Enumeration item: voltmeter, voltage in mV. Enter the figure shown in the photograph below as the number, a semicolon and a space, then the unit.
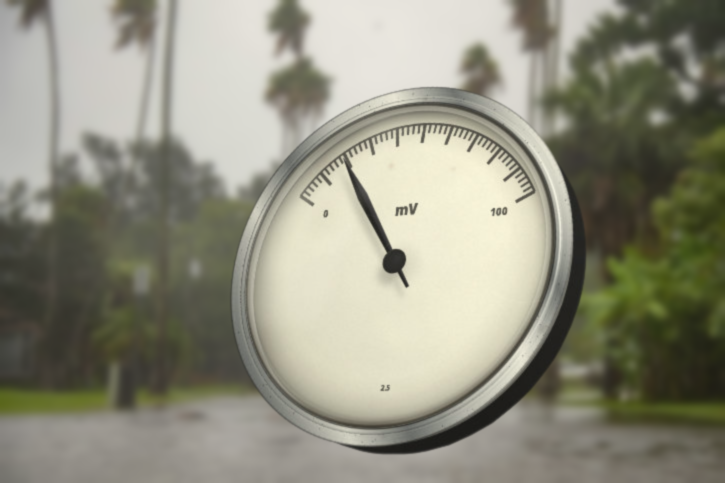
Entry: 20; mV
